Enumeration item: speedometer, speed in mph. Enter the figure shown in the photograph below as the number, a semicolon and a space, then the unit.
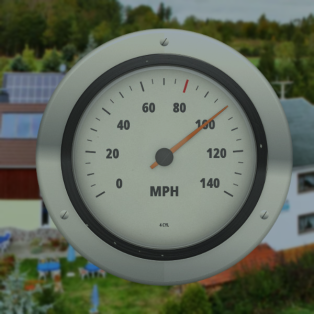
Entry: 100; mph
